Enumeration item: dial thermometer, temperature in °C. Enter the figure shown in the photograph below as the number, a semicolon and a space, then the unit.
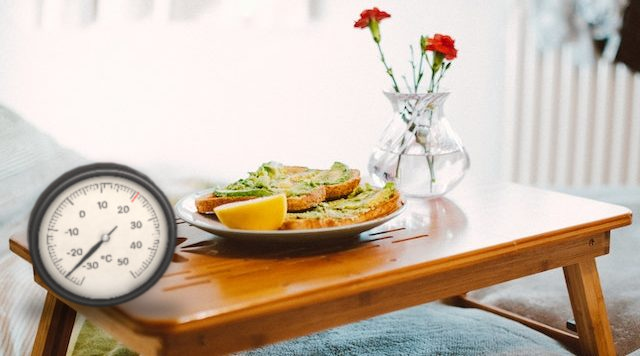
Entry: -25; °C
